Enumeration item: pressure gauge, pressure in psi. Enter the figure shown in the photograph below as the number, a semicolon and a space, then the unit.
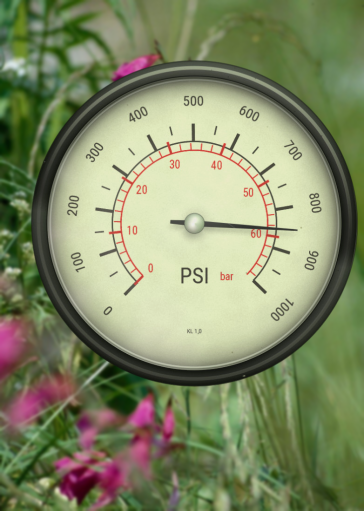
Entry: 850; psi
